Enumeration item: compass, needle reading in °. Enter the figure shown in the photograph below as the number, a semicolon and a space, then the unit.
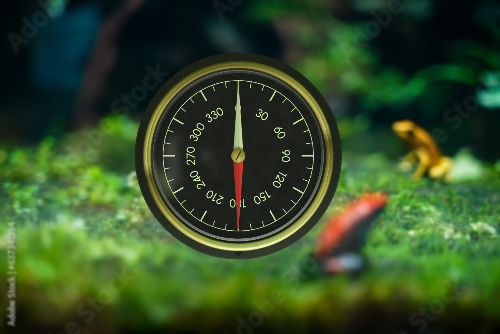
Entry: 180; °
